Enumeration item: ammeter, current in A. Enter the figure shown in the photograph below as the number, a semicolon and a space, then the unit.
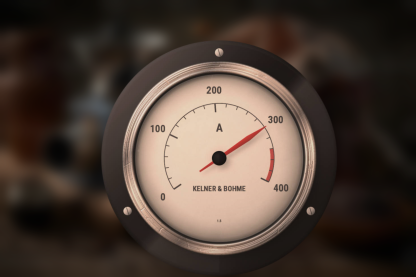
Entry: 300; A
